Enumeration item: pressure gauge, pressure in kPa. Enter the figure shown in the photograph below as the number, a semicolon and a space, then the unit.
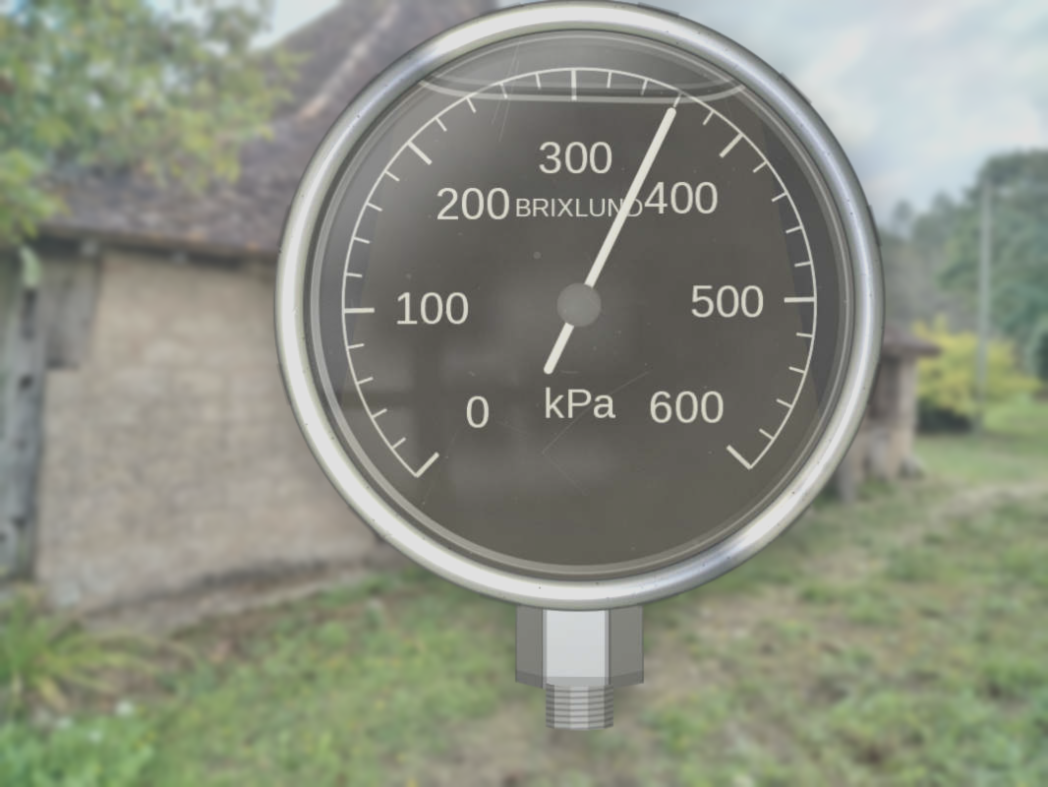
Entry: 360; kPa
